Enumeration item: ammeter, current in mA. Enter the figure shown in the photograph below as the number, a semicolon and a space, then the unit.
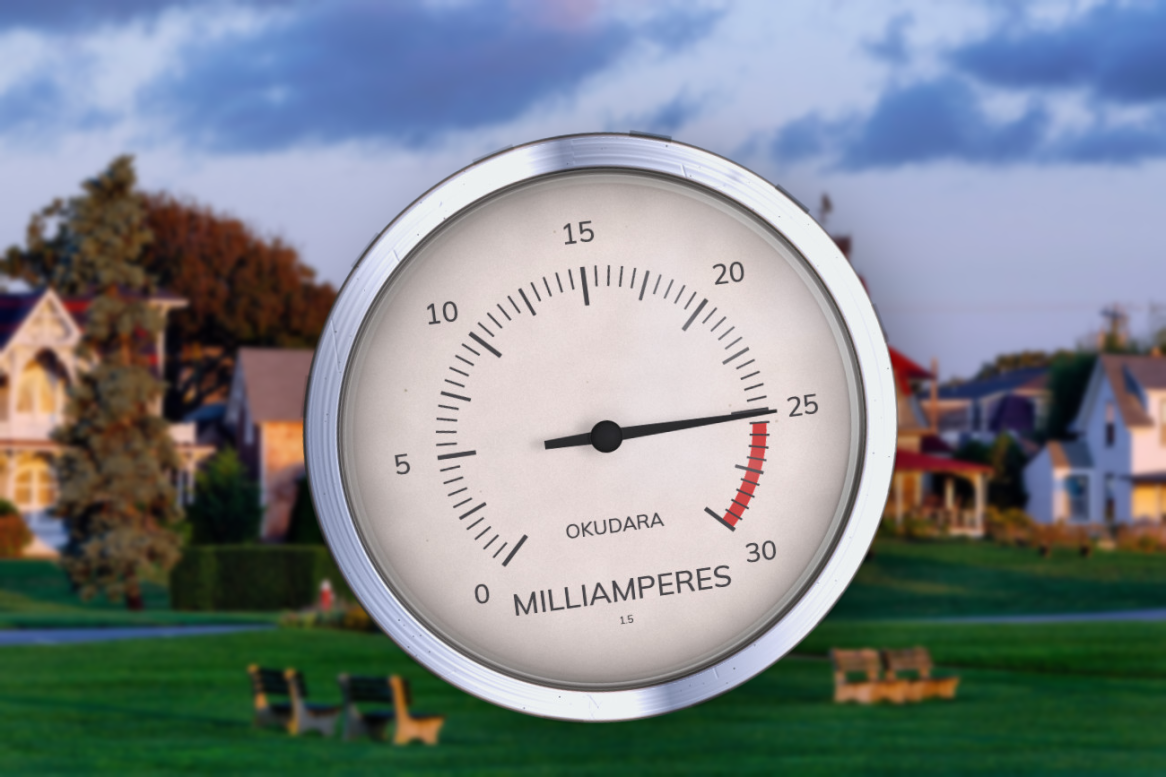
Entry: 25; mA
